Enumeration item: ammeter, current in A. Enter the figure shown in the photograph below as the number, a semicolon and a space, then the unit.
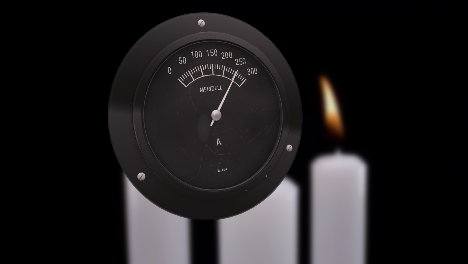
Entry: 250; A
